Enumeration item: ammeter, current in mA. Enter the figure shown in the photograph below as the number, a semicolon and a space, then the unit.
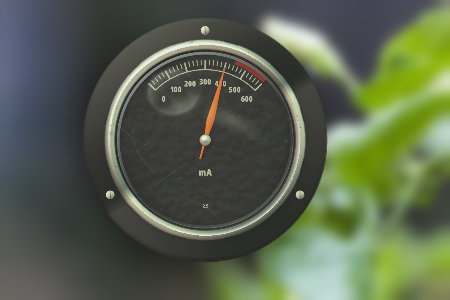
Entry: 400; mA
